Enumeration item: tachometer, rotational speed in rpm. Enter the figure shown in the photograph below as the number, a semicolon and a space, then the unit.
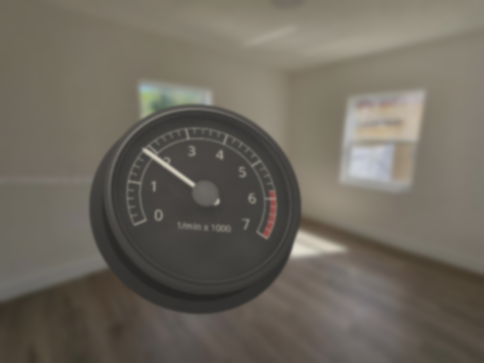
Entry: 1800; rpm
